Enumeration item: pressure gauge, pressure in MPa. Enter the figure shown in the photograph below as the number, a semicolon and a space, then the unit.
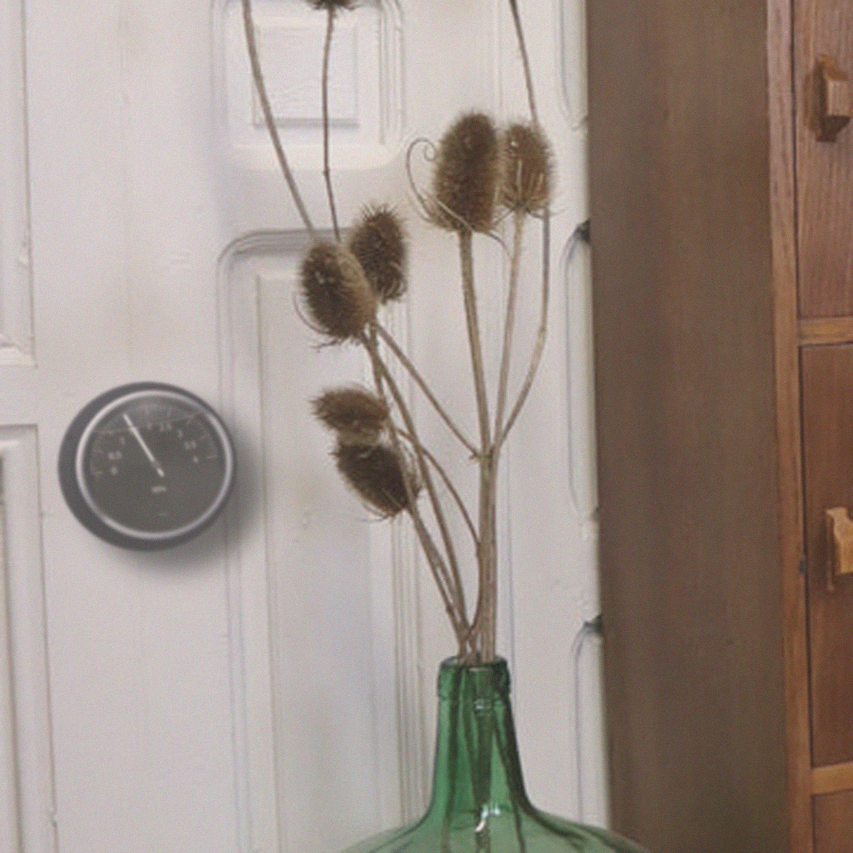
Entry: 1.5; MPa
